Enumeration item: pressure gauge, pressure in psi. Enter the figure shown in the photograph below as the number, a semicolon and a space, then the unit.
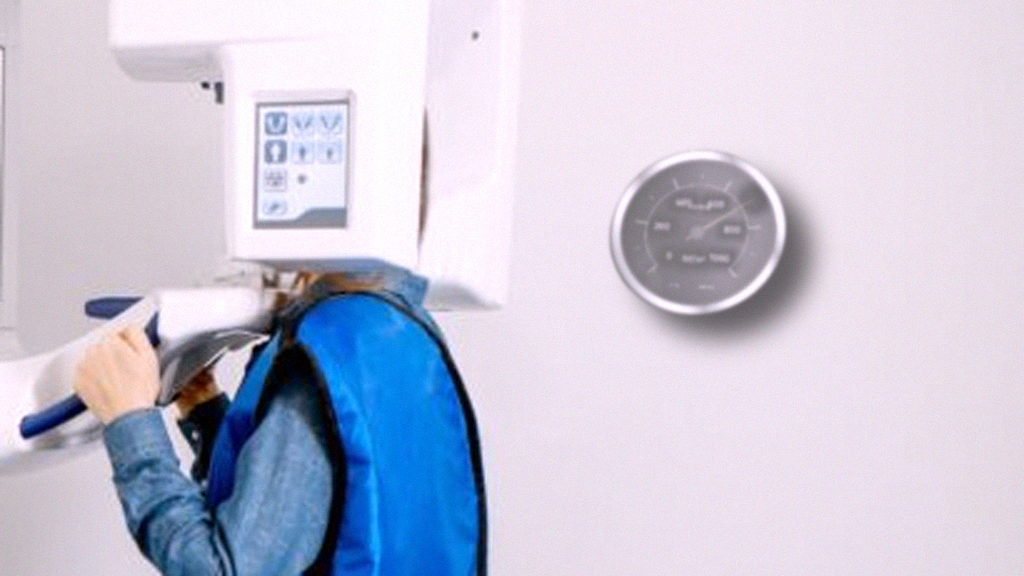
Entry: 700; psi
